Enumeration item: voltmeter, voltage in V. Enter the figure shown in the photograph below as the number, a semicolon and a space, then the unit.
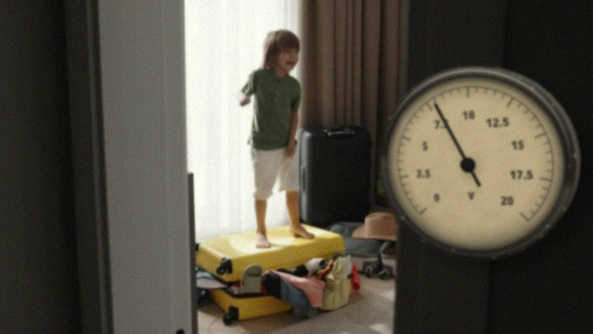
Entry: 8; V
